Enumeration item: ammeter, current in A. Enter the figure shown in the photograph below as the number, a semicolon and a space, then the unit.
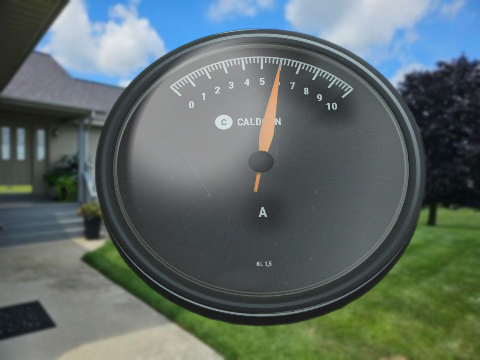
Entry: 6; A
